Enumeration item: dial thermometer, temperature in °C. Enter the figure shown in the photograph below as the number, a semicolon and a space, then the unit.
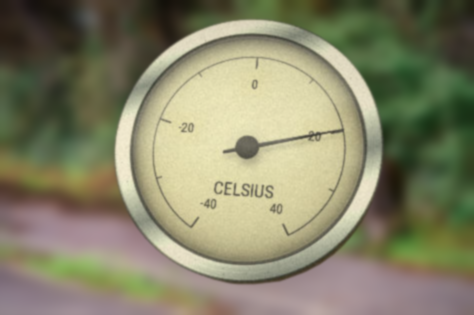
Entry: 20; °C
